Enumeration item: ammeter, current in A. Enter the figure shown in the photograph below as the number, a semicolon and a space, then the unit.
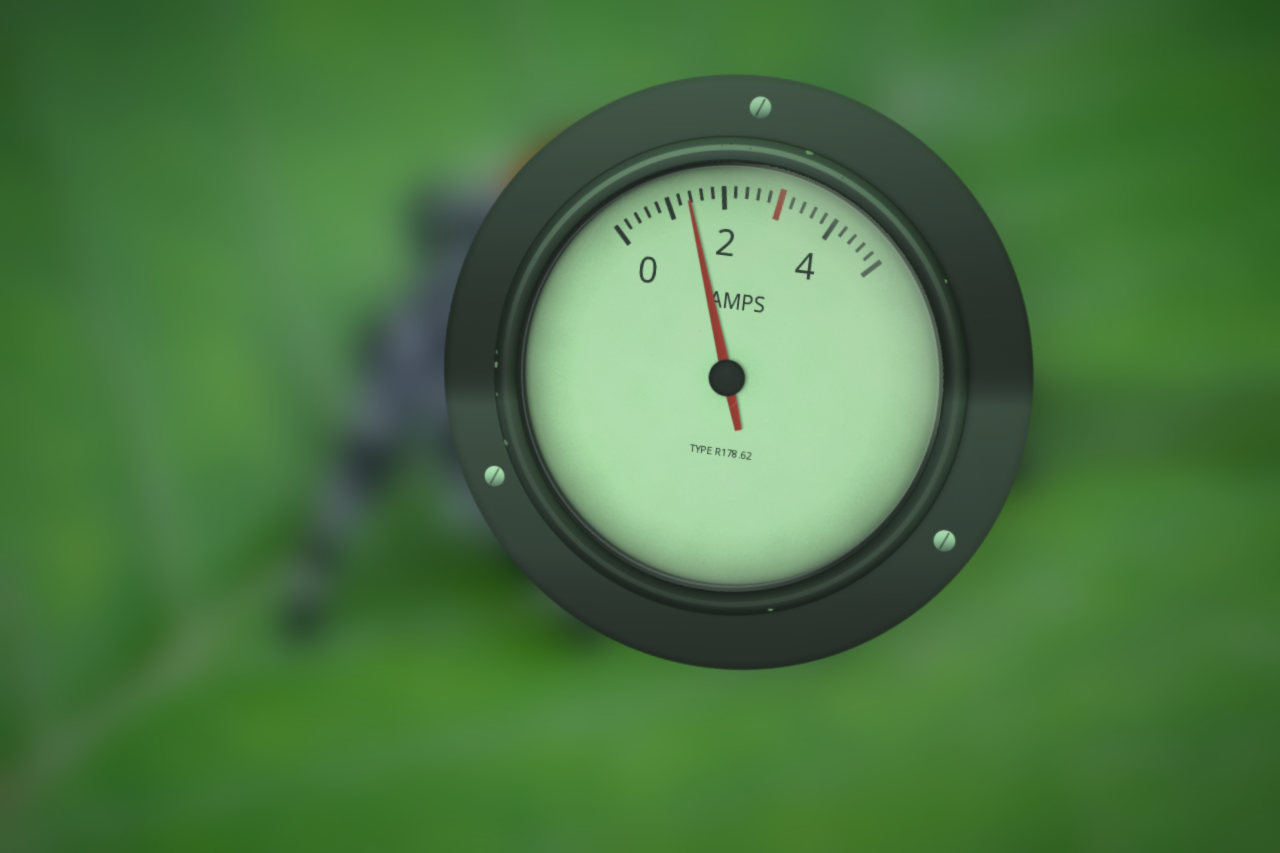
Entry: 1.4; A
